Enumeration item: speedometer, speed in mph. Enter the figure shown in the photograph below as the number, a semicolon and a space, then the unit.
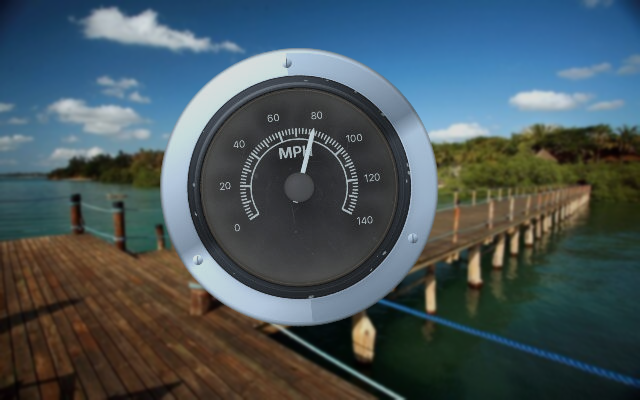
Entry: 80; mph
